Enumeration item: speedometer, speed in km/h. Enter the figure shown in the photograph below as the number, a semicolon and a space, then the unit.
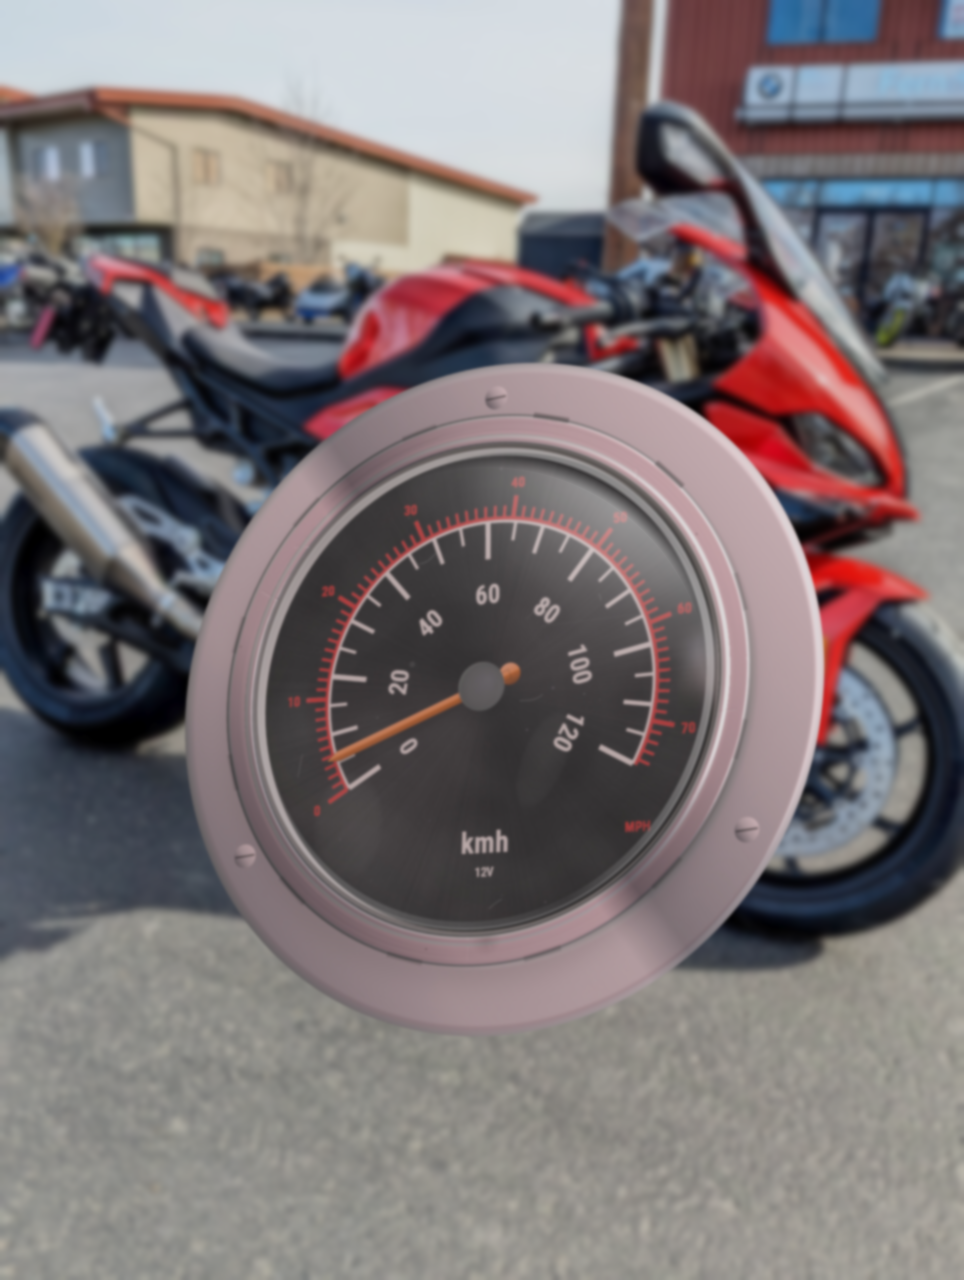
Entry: 5; km/h
